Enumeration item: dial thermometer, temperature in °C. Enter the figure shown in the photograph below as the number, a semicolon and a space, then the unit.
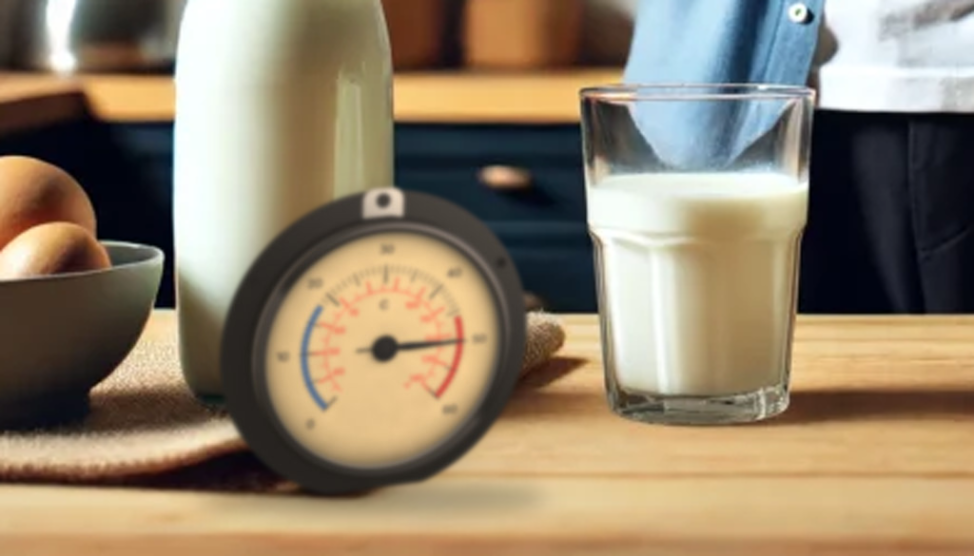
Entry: 50; °C
